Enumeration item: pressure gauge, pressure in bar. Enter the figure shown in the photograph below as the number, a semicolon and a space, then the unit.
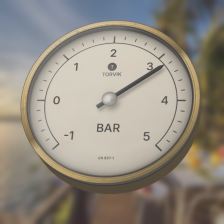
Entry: 3.2; bar
